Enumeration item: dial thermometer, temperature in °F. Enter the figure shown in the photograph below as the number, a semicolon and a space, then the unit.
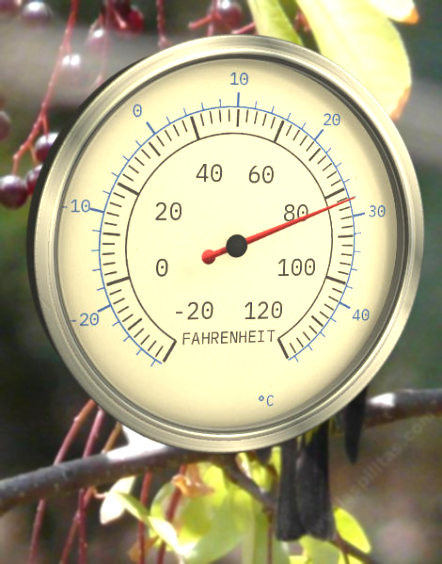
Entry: 82; °F
